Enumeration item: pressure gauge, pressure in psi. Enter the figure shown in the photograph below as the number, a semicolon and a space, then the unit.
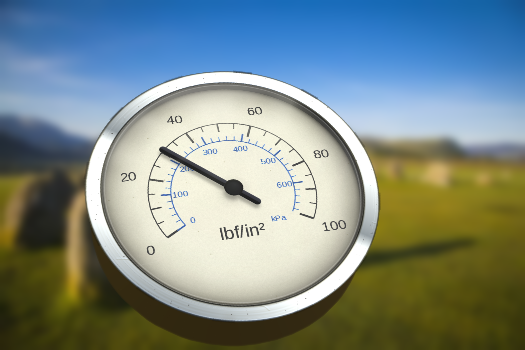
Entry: 30; psi
